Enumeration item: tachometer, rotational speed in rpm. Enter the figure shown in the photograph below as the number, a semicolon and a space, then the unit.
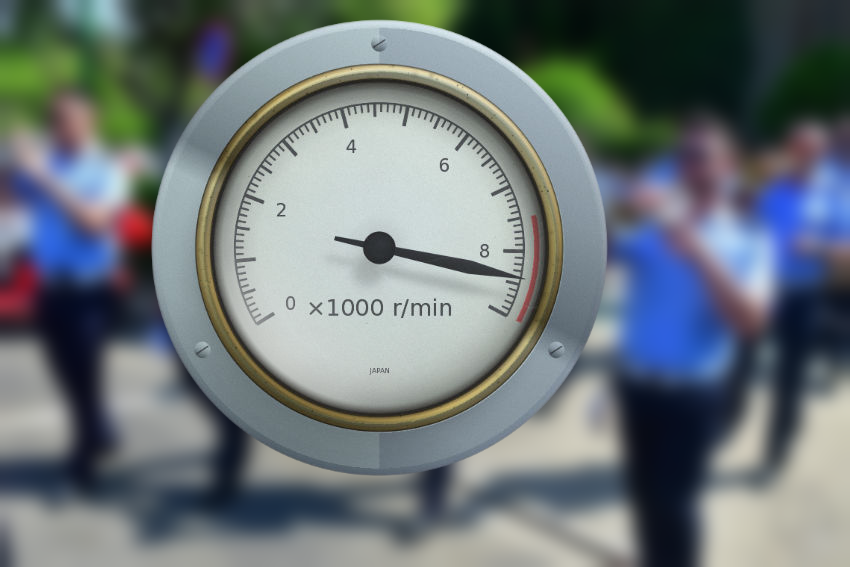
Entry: 8400; rpm
